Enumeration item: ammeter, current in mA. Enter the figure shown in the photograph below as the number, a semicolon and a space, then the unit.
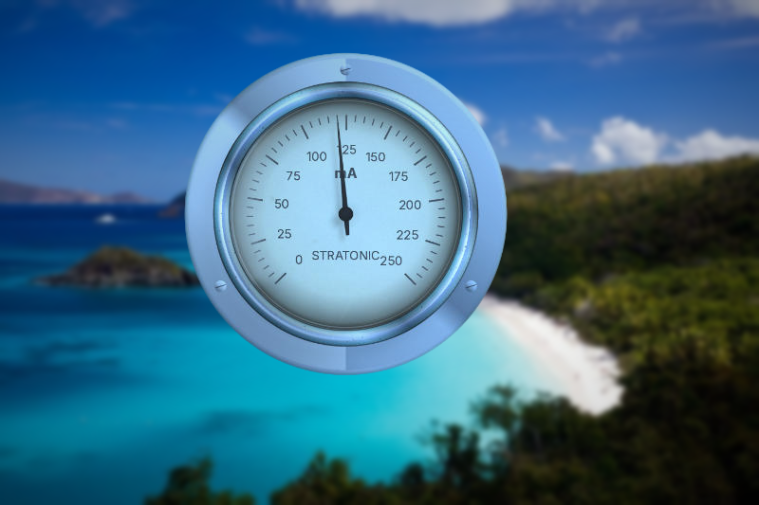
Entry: 120; mA
